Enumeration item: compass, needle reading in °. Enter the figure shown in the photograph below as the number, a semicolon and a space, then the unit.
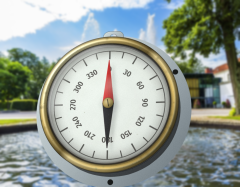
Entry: 0; °
